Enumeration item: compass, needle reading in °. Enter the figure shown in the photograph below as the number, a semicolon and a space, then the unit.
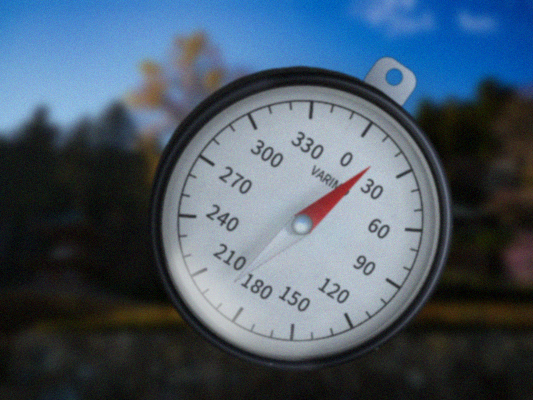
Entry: 15; °
